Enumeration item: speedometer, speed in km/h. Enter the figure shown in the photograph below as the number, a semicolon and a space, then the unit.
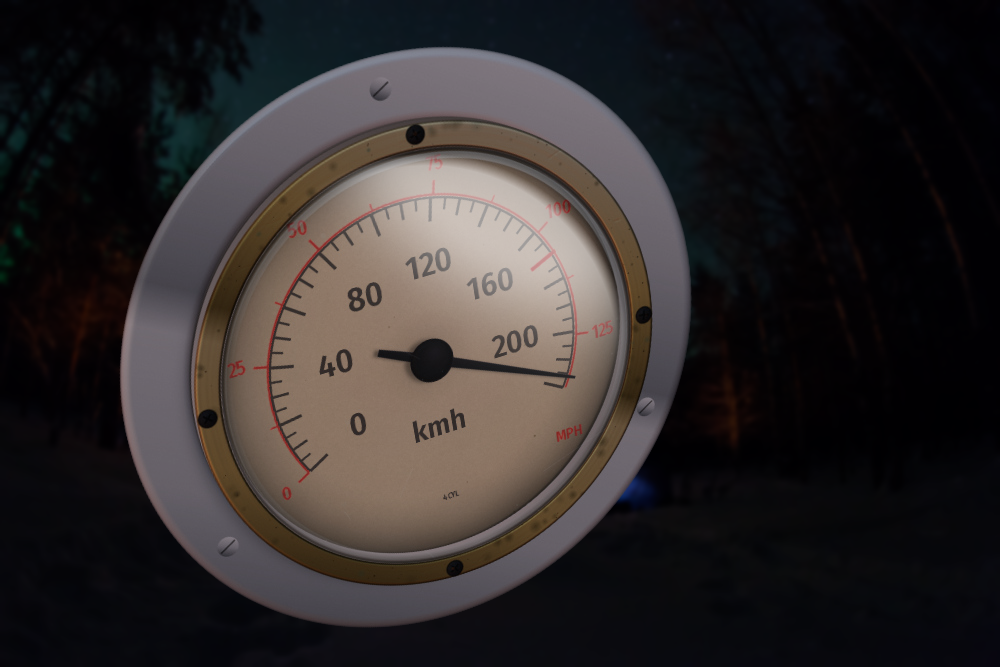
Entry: 215; km/h
